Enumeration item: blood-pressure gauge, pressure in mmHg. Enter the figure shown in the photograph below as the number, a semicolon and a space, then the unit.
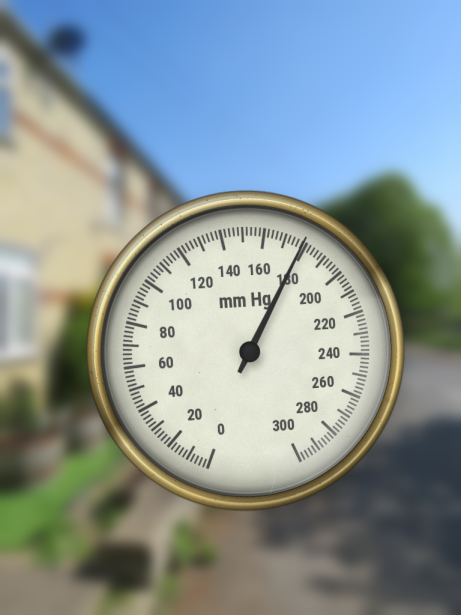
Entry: 178; mmHg
